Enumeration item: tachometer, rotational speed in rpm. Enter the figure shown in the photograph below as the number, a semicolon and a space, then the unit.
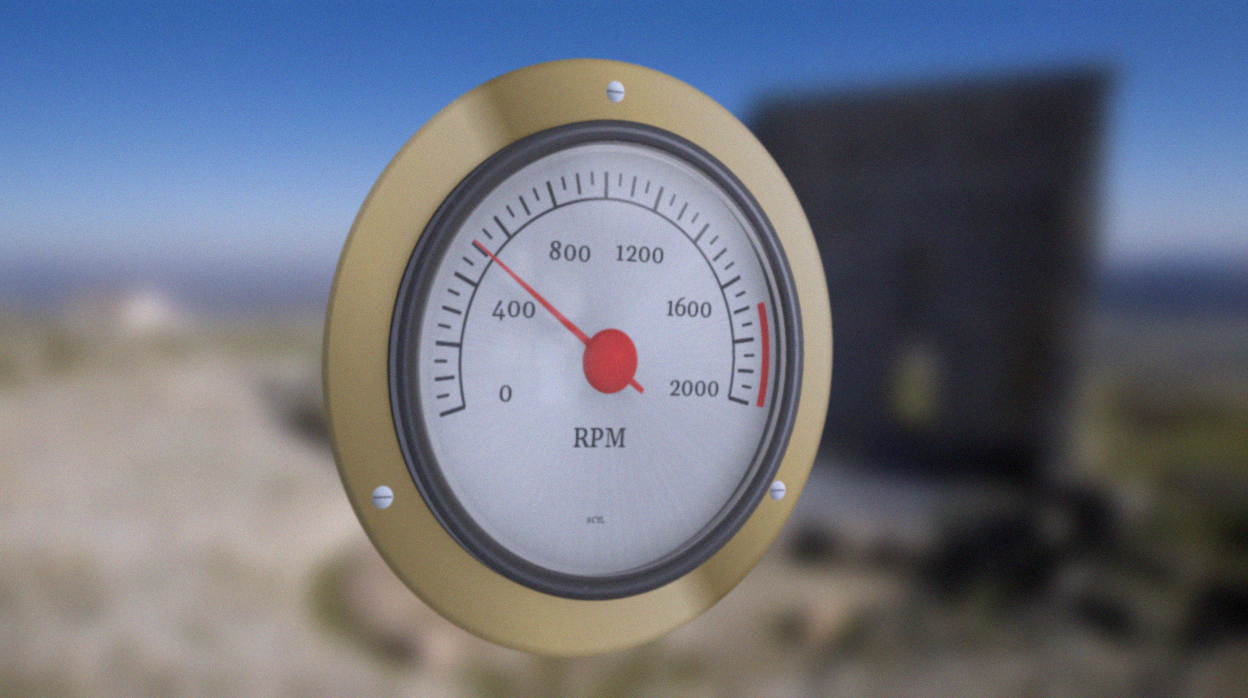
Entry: 500; rpm
